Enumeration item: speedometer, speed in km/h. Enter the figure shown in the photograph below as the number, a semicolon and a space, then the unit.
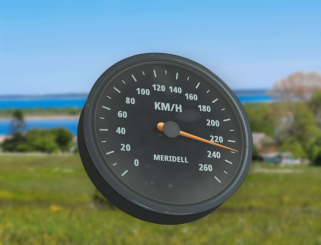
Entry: 230; km/h
